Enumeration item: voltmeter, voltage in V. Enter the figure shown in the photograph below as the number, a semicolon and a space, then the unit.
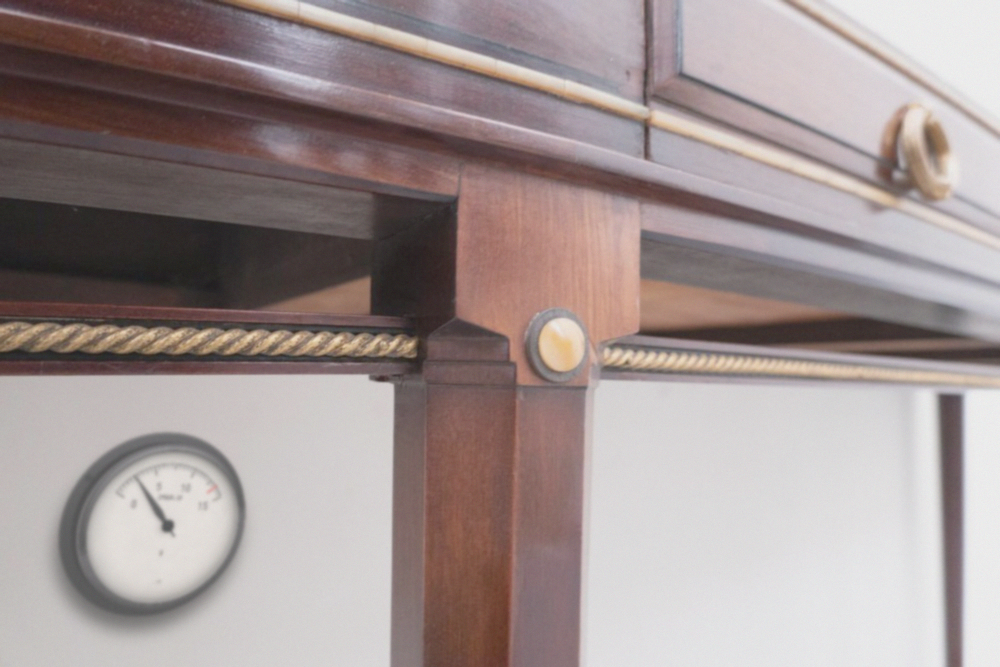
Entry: 2.5; V
